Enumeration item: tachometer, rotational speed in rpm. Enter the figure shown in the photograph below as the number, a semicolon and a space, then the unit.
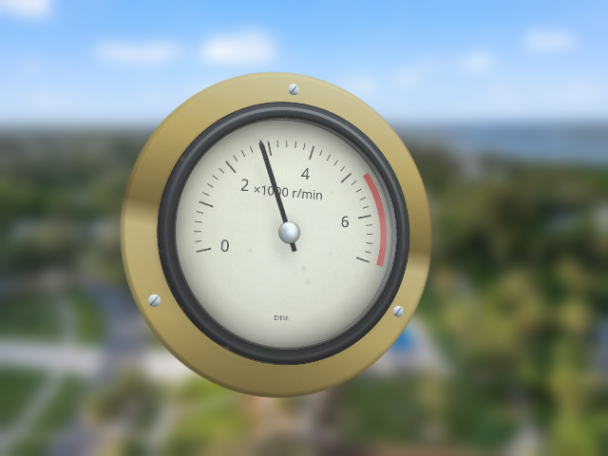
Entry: 2800; rpm
